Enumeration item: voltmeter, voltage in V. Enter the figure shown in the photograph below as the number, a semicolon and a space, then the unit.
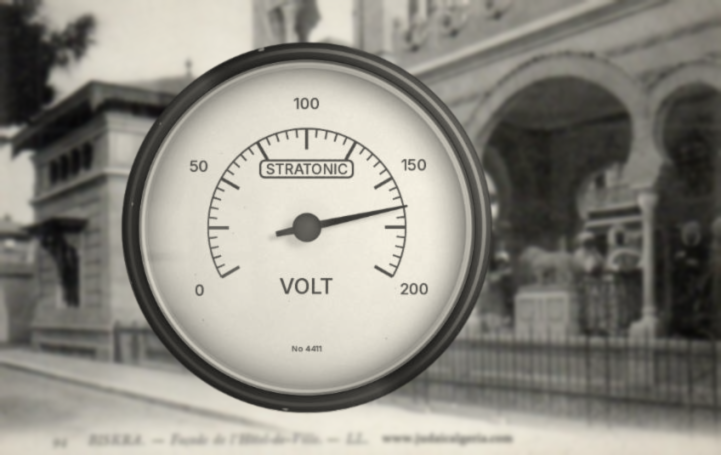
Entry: 165; V
